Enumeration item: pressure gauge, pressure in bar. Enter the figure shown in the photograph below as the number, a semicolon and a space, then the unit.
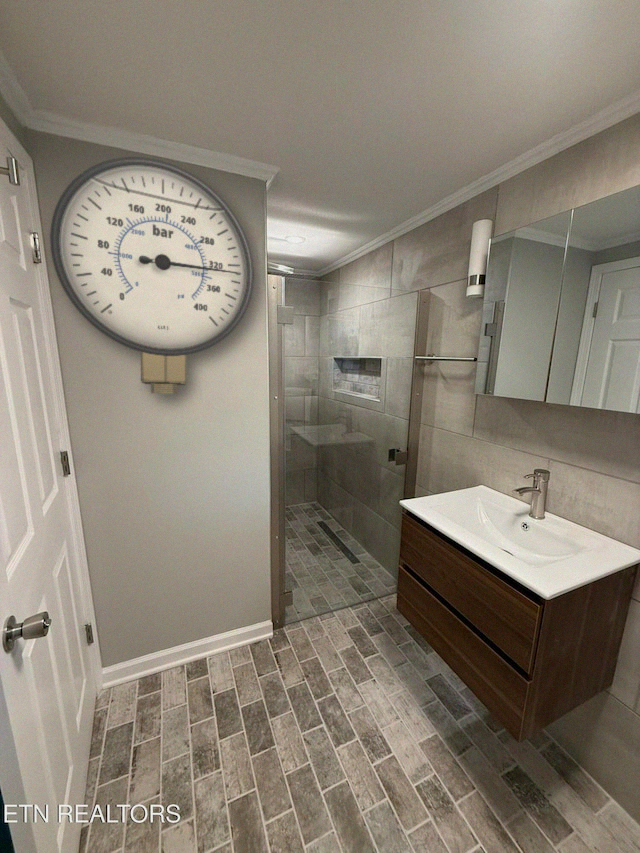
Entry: 330; bar
